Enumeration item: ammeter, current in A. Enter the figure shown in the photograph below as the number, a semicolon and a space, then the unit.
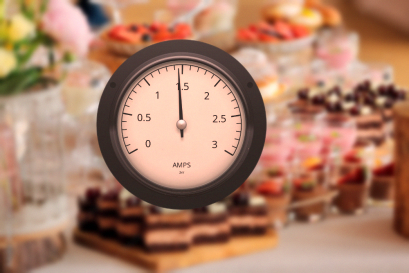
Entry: 1.45; A
